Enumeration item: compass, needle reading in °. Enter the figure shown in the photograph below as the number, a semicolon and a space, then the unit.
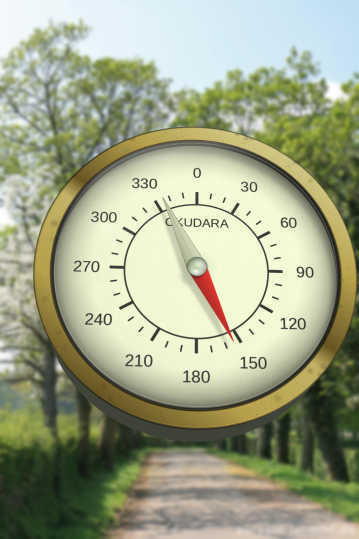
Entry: 155; °
